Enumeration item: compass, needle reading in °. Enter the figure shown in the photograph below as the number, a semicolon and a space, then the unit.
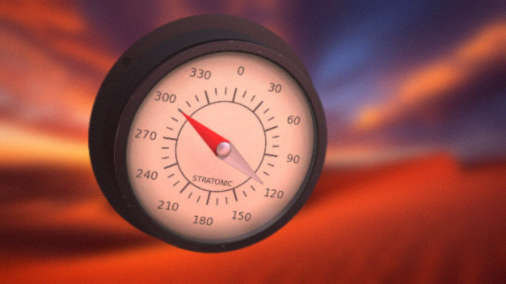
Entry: 300; °
